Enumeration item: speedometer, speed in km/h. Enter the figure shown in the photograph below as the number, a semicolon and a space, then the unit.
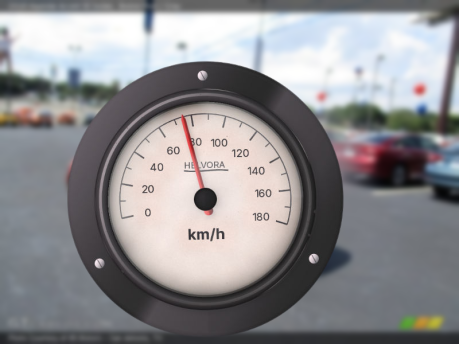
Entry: 75; km/h
